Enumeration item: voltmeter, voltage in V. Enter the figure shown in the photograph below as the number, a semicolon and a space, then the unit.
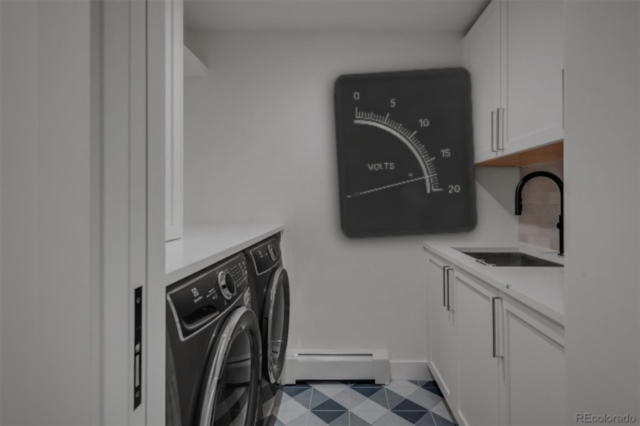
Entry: 17.5; V
